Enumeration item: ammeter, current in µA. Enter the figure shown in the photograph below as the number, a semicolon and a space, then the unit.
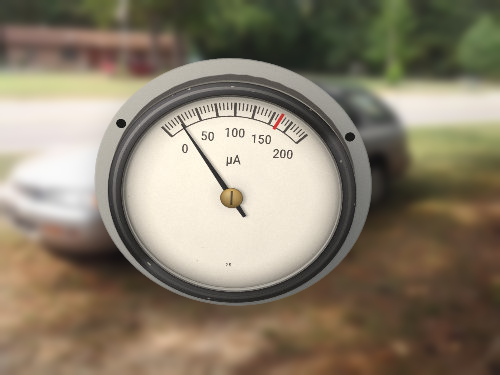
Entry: 25; µA
